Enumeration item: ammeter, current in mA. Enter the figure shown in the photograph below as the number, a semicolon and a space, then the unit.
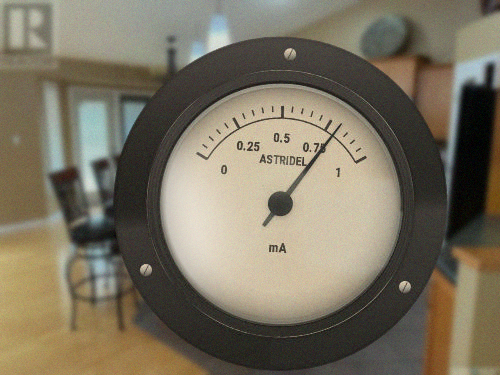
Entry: 0.8; mA
